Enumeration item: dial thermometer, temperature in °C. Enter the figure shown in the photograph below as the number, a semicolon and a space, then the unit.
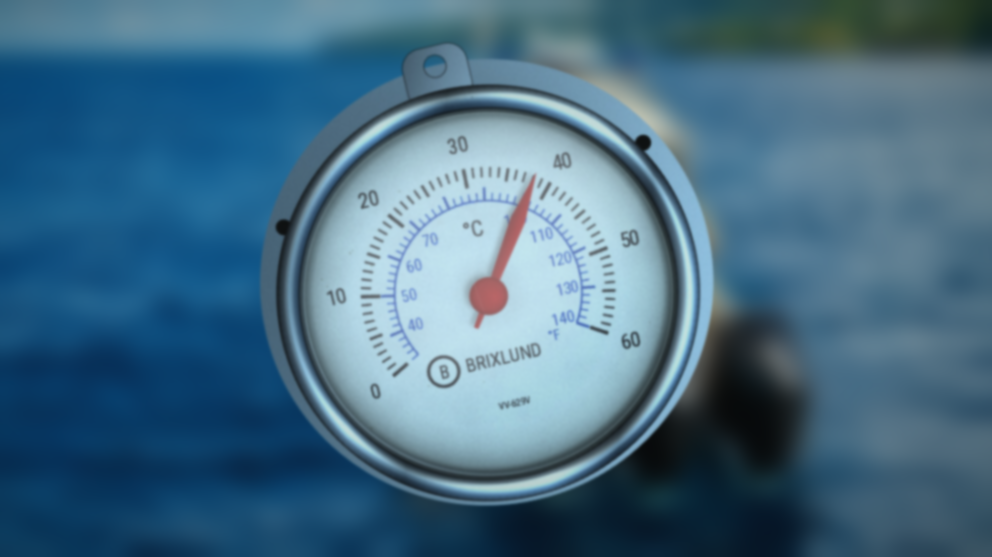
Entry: 38; °C
